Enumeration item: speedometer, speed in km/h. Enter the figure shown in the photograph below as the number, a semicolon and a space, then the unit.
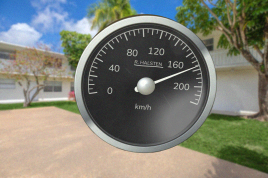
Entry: 175; km/h
